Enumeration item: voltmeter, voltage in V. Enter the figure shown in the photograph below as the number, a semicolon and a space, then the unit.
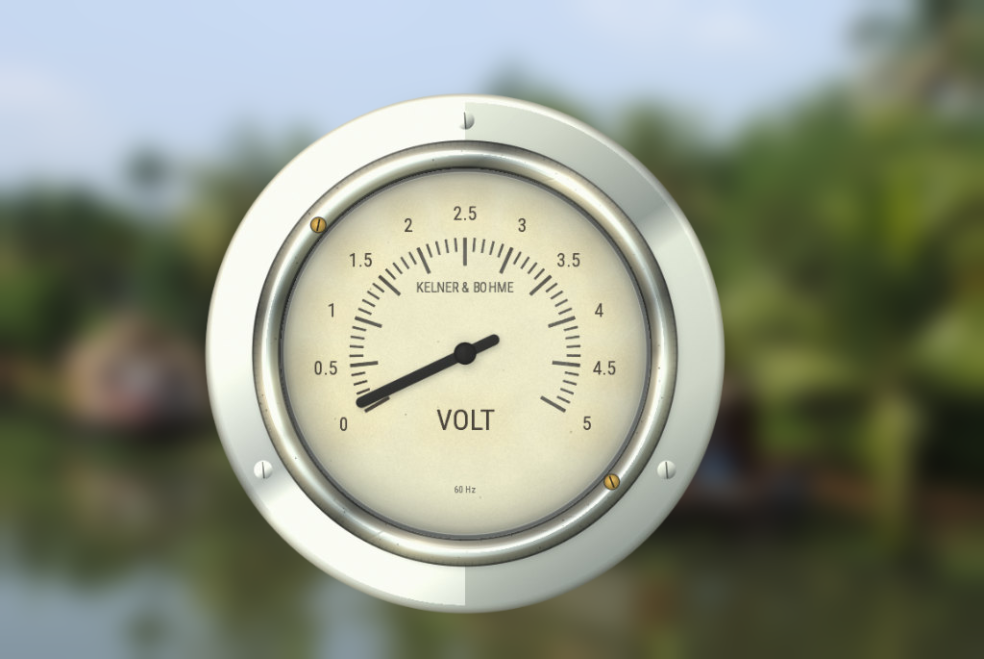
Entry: 0.1; V
